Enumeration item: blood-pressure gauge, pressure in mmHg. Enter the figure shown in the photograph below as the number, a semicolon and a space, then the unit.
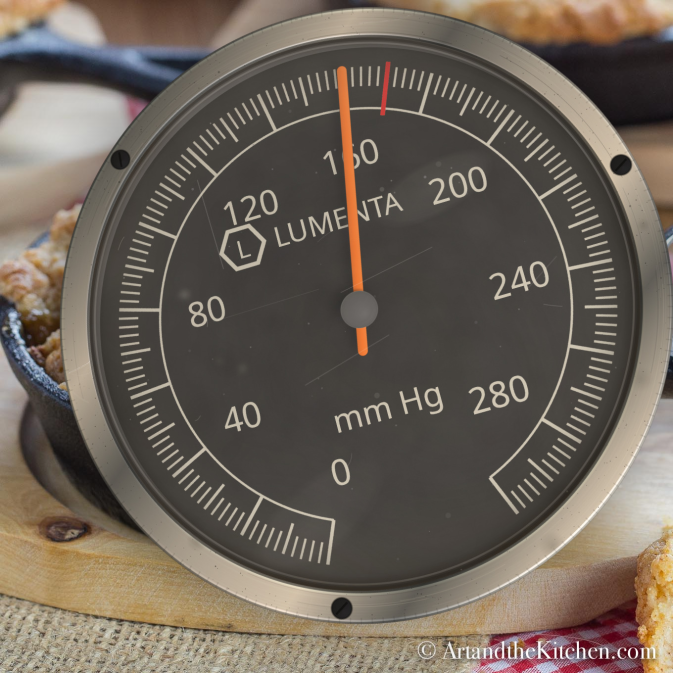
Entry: 160; mmHg
